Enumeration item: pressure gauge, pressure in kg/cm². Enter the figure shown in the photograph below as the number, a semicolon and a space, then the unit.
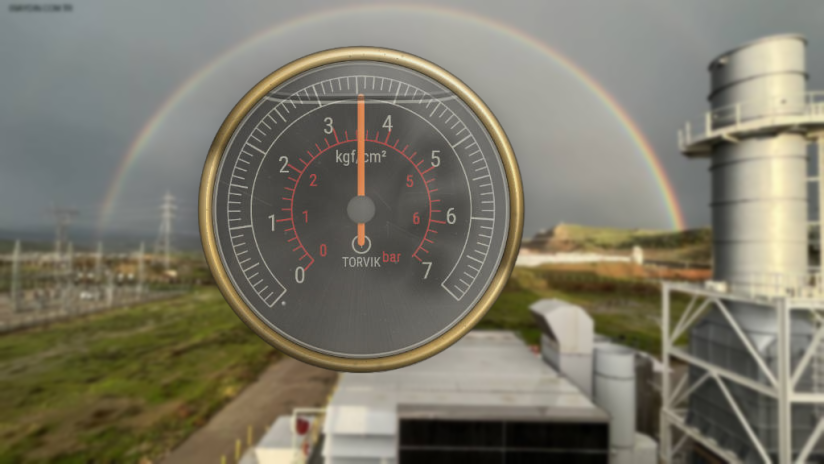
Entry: 3.55; kg/cm²
